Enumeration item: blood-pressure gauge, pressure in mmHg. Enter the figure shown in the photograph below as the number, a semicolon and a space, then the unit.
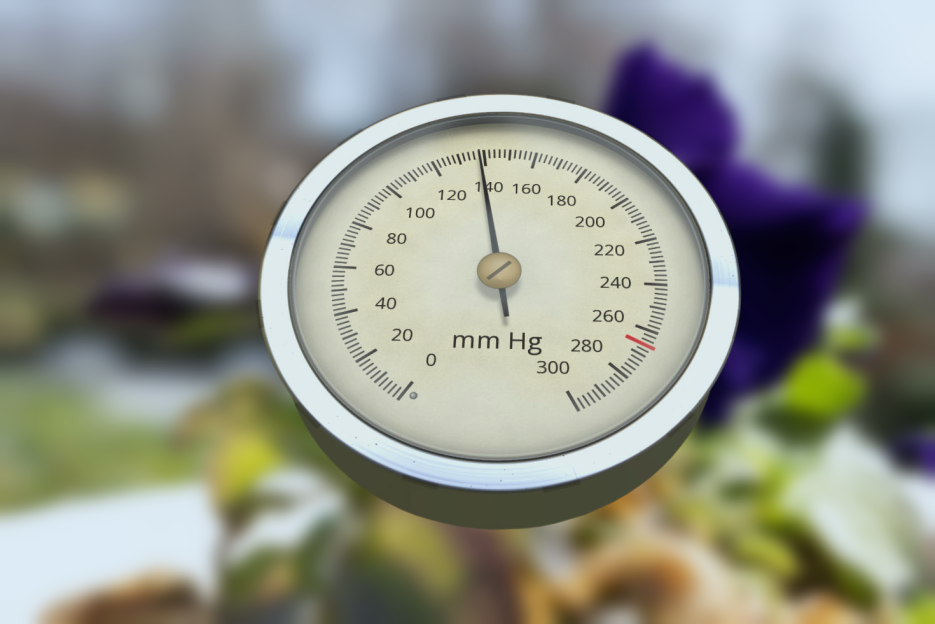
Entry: 138; mmHg
